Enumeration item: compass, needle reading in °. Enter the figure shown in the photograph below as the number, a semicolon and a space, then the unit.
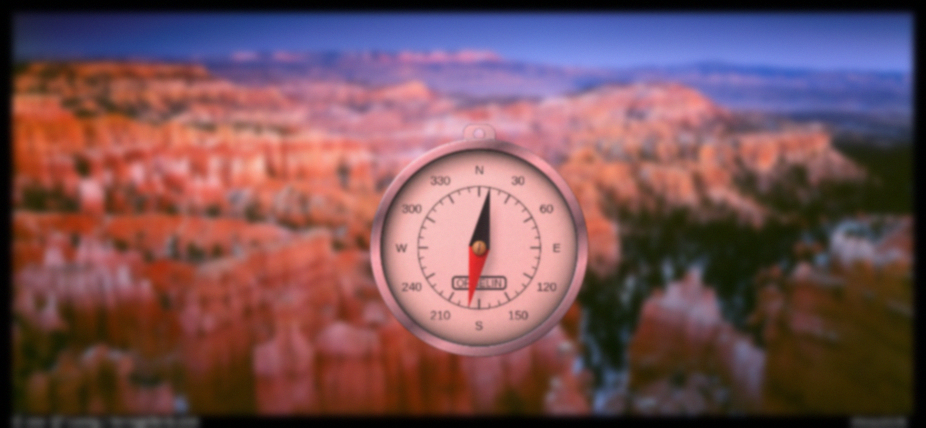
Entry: 190; °
